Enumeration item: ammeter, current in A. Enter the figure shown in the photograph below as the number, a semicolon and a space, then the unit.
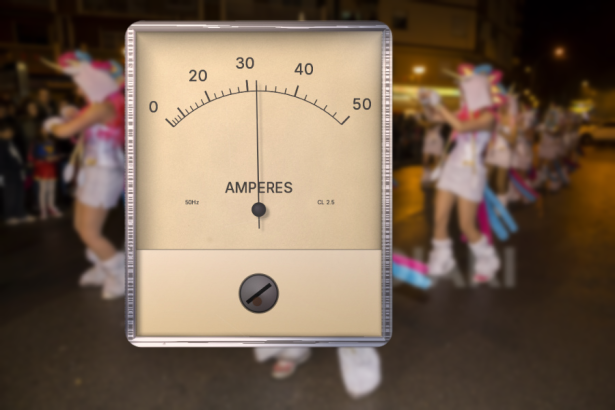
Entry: 32; A
